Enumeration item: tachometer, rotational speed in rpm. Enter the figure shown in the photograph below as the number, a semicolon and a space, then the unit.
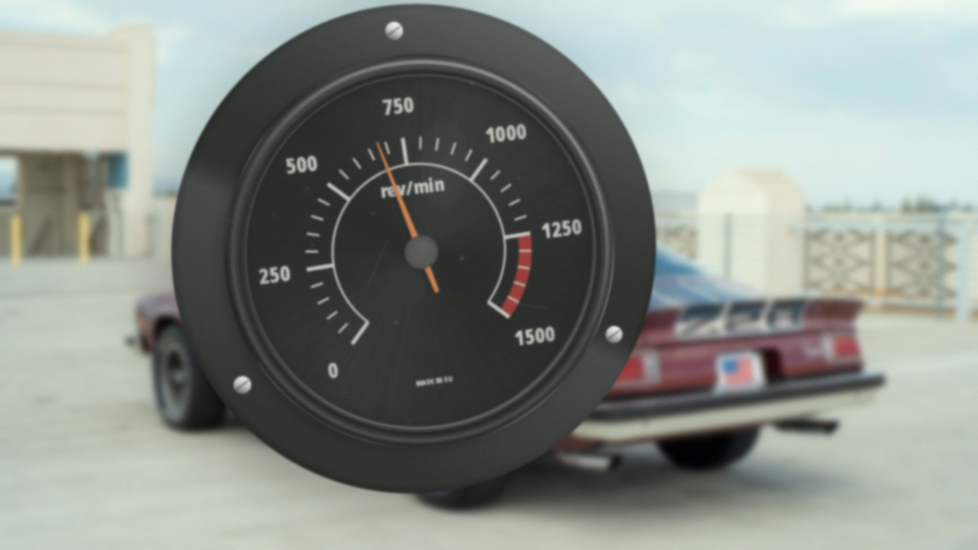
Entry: 675; rpm
